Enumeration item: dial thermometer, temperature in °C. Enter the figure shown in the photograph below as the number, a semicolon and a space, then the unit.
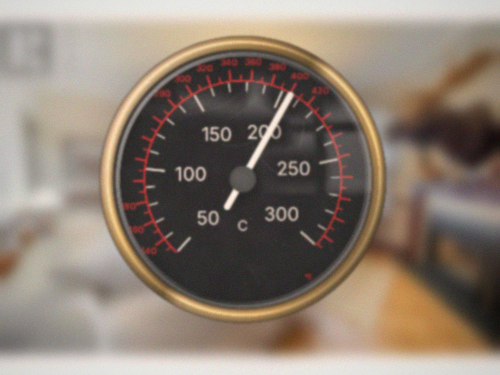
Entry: 205; °C
